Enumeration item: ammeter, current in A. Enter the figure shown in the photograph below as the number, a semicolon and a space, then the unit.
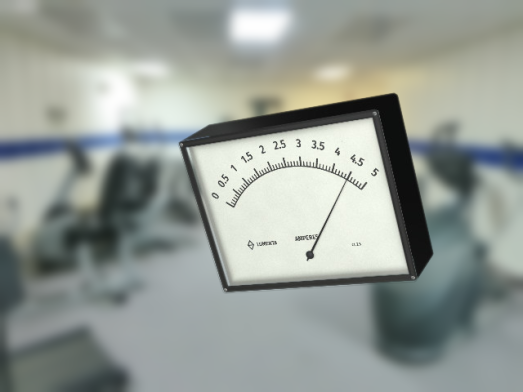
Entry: 4.5; A
